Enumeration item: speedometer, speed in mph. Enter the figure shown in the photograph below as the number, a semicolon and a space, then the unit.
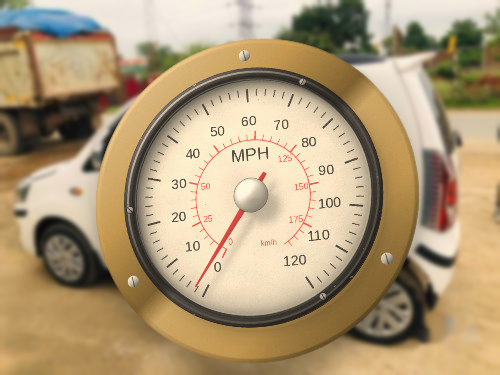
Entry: 2; mph
